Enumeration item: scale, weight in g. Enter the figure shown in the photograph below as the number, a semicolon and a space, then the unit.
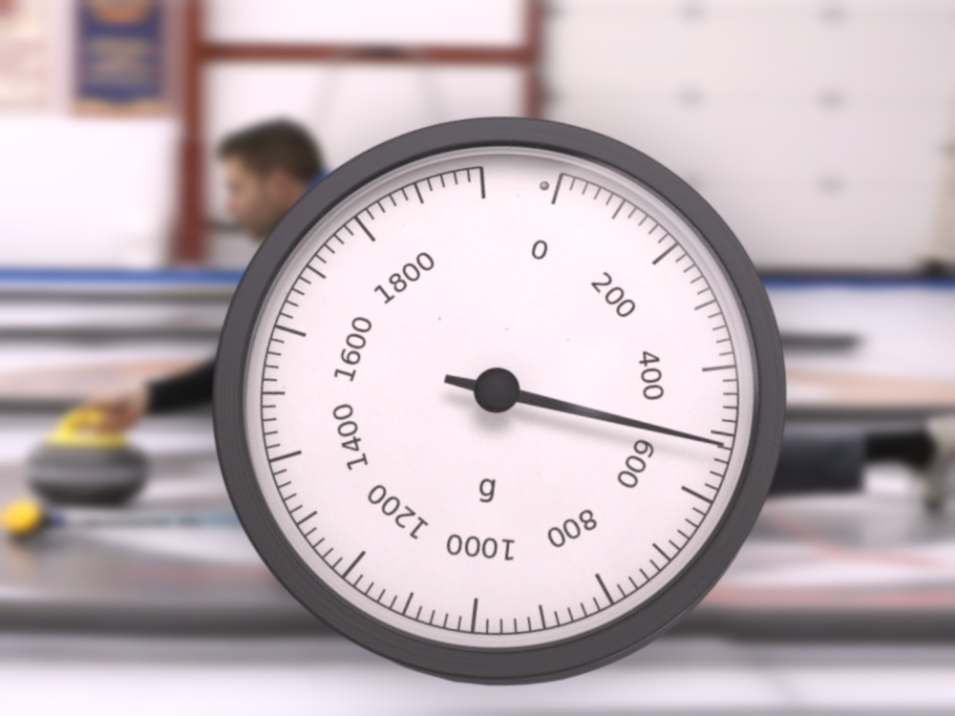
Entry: 520; g
